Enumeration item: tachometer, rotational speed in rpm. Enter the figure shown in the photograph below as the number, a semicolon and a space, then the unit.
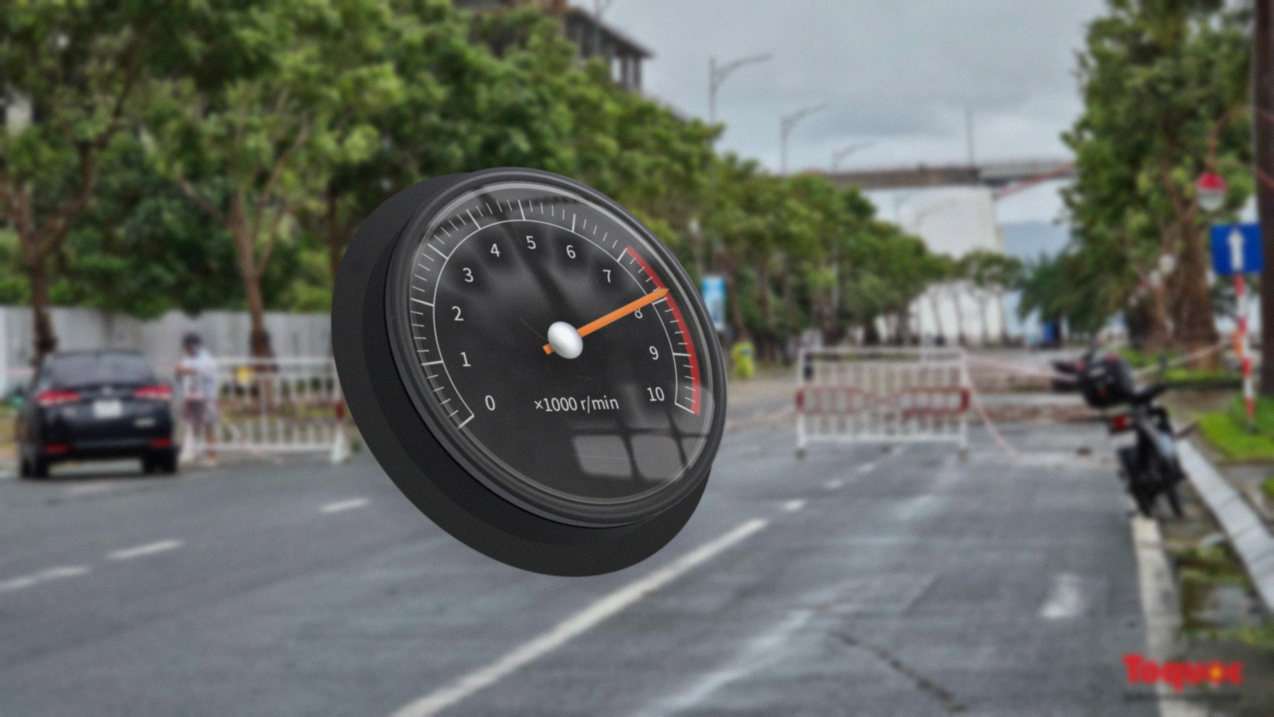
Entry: 7900; rpm
